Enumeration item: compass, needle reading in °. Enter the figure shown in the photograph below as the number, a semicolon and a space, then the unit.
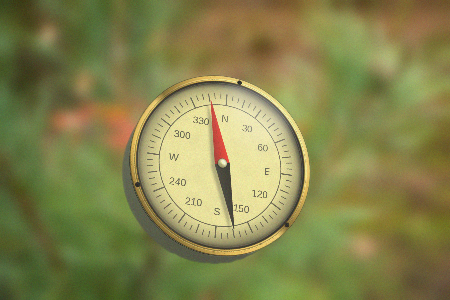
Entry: 345; °
